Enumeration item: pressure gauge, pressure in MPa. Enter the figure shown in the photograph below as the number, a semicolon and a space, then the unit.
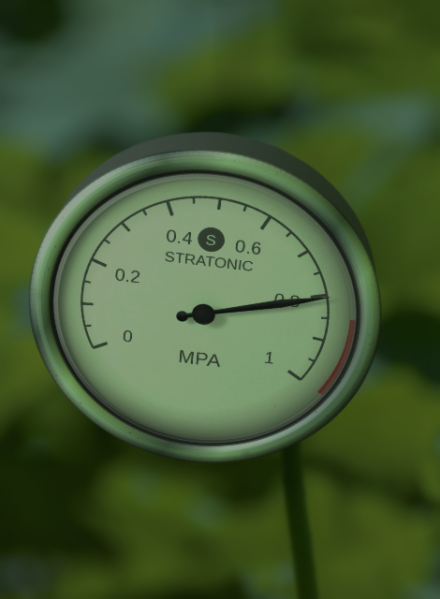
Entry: 0.8; MPa
